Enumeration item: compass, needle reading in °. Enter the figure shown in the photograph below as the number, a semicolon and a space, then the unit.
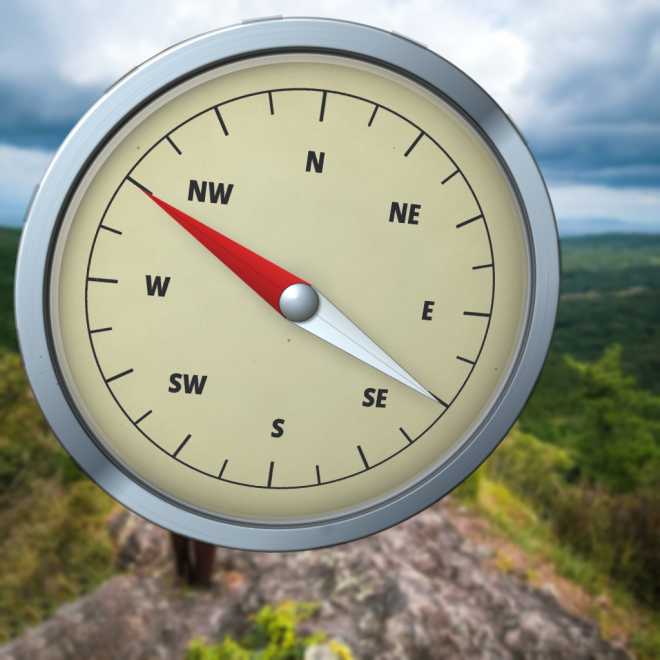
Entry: 300; °
